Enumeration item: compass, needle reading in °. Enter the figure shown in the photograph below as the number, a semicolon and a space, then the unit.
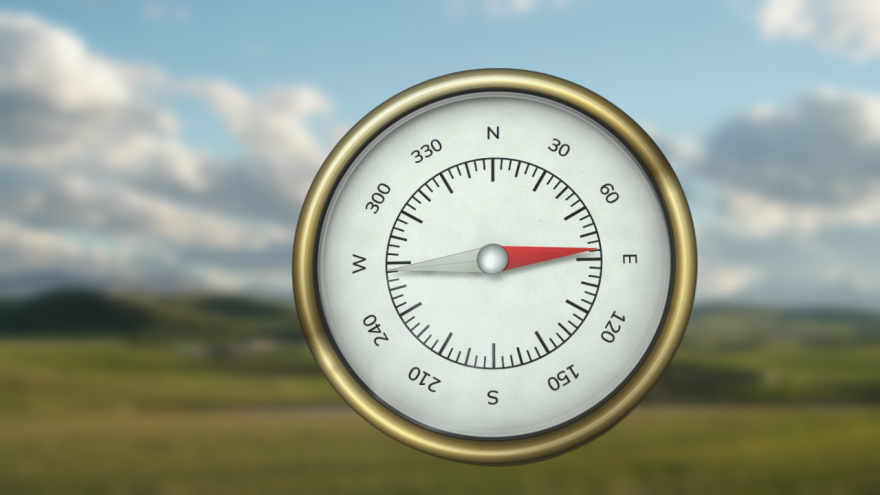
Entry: 85; °
